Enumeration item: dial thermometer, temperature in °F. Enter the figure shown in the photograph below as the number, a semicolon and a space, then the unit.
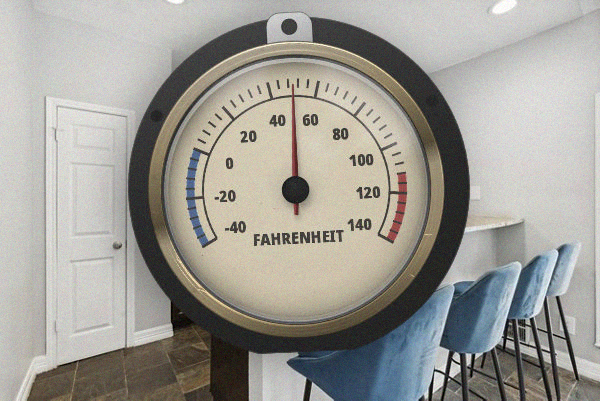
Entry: 50; °F
